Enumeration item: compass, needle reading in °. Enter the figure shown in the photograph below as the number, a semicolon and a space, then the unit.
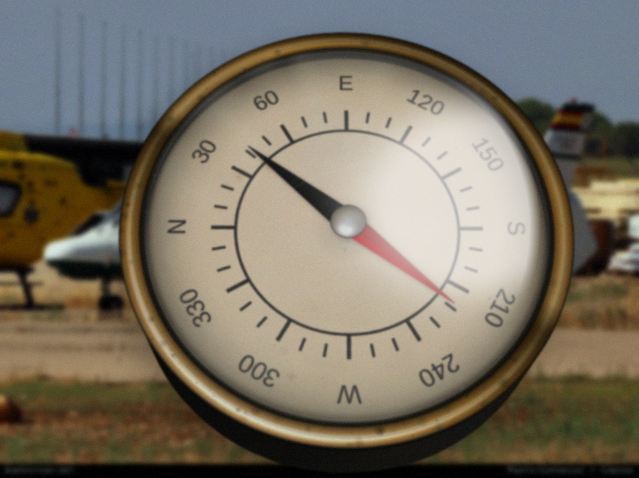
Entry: 220; °
